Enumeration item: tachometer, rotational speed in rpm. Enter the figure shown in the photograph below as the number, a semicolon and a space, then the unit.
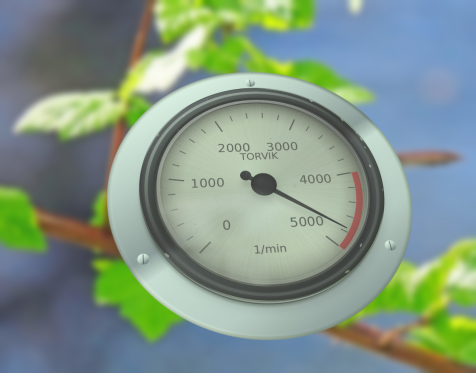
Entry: 4800; rpm
